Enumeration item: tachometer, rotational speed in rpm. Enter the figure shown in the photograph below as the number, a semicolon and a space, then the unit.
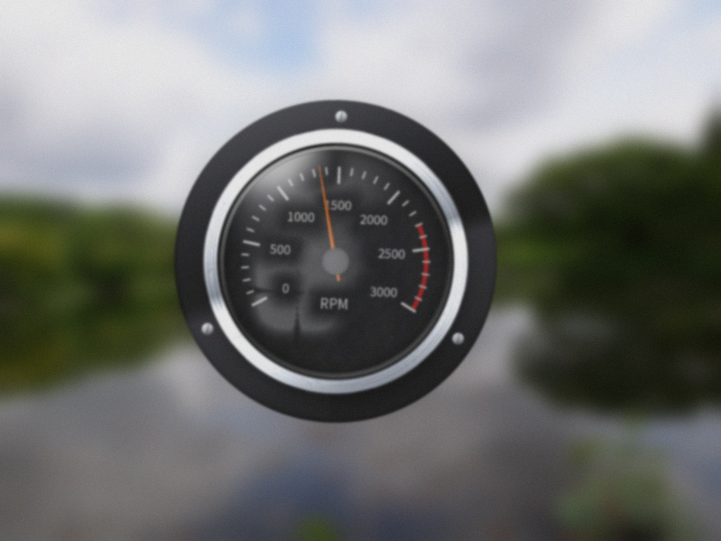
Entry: 1350; rpm
